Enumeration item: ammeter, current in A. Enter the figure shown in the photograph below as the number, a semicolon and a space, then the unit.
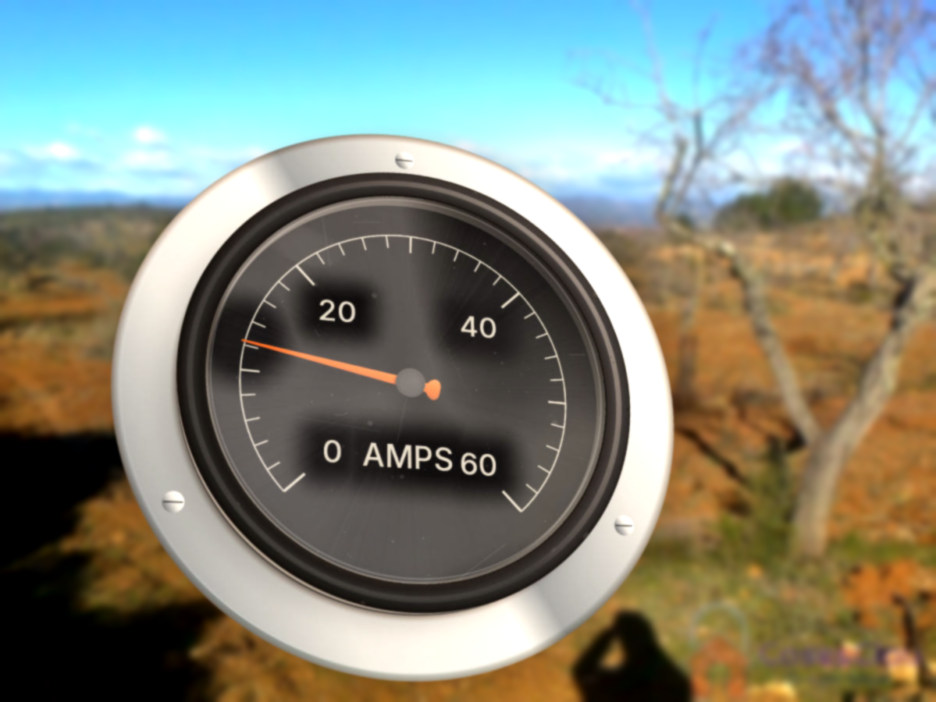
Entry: 12; A
